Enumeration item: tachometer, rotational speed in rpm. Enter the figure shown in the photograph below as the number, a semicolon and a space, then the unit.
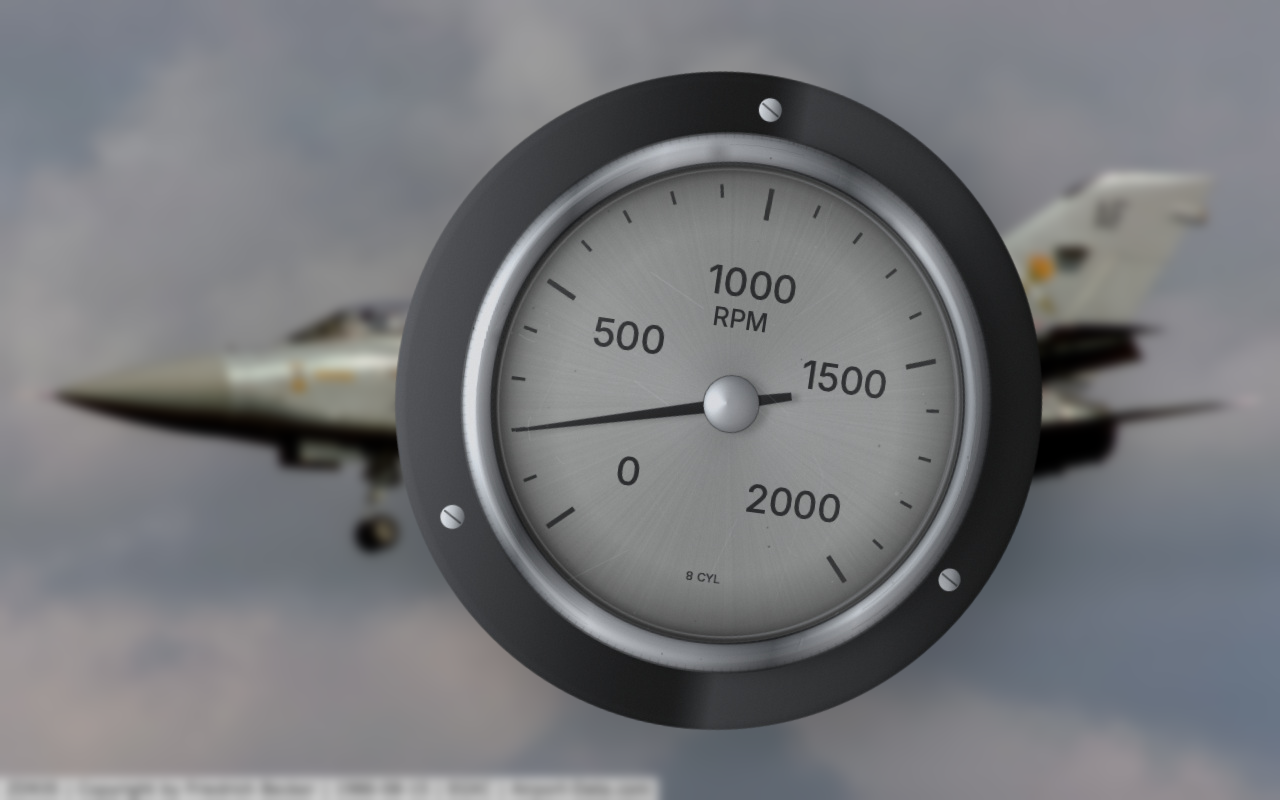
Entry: 200; rpm
